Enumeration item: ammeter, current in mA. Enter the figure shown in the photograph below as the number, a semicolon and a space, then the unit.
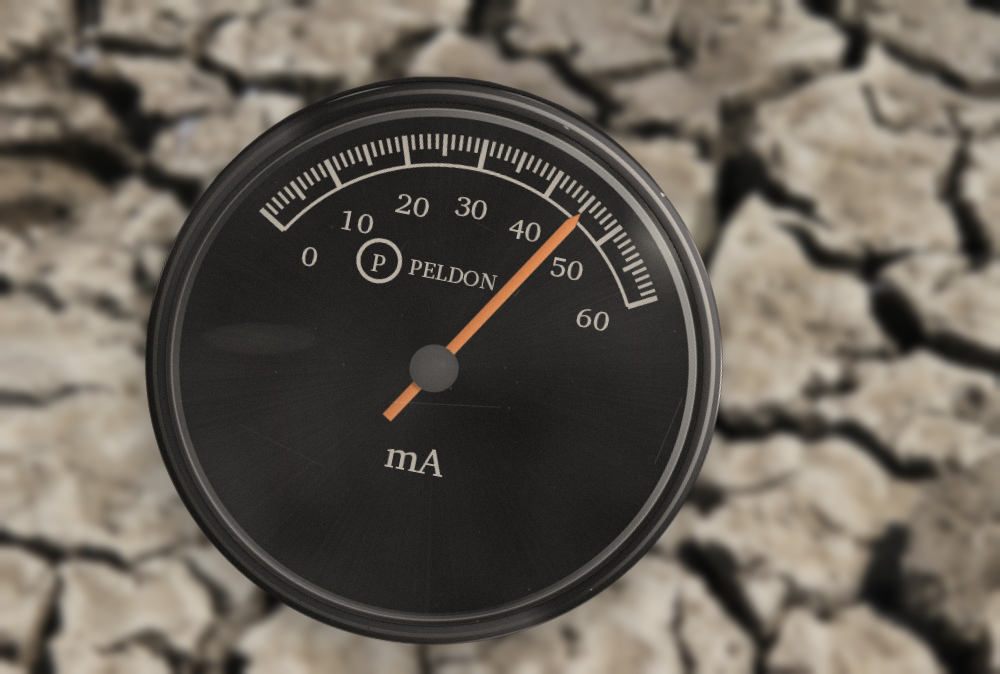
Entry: 45; mA
